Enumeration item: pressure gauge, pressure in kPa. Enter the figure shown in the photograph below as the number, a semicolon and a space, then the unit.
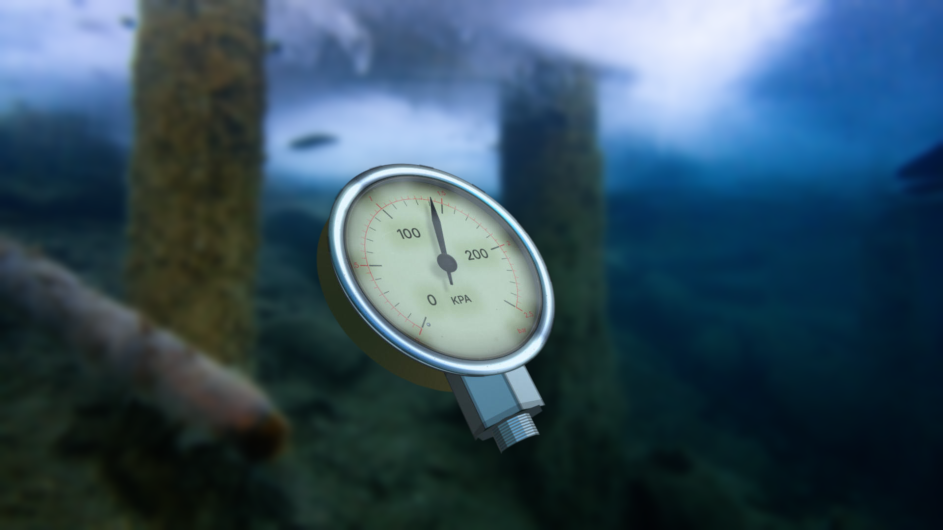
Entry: 140; kPa
